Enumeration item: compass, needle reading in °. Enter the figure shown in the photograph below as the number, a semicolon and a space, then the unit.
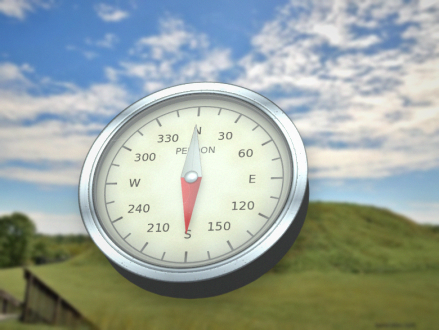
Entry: 180; °
